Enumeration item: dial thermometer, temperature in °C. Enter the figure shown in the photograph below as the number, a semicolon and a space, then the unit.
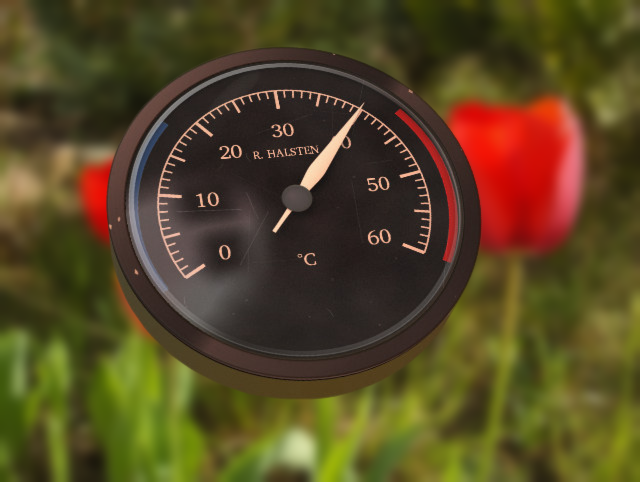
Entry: 40; °C
